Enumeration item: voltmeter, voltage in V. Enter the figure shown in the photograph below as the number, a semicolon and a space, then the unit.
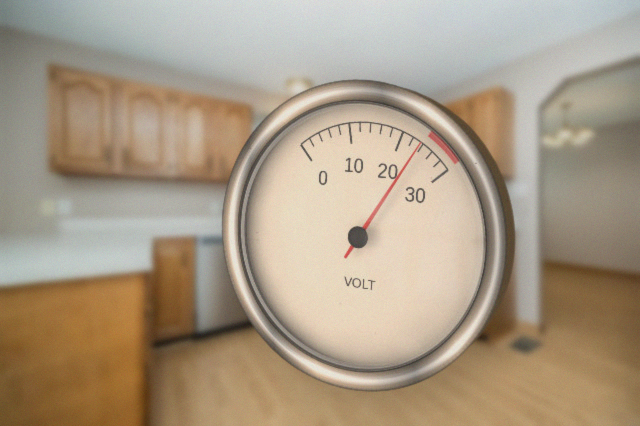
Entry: 24; V
